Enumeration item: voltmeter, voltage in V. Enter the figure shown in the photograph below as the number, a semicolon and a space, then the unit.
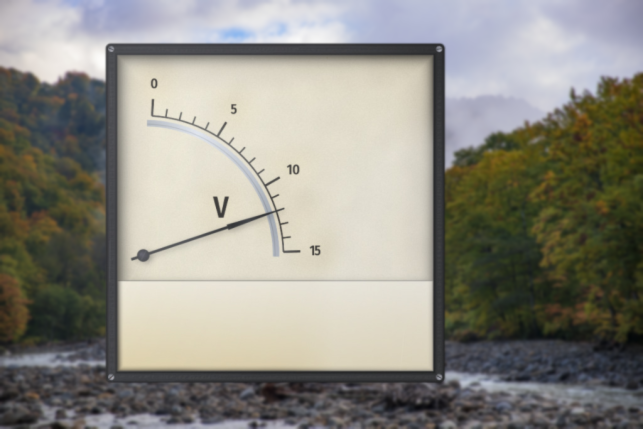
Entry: 12; V
